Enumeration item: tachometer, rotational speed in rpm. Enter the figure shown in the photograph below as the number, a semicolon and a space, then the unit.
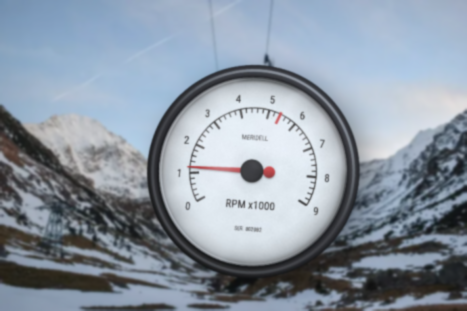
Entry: 1200; rpm
